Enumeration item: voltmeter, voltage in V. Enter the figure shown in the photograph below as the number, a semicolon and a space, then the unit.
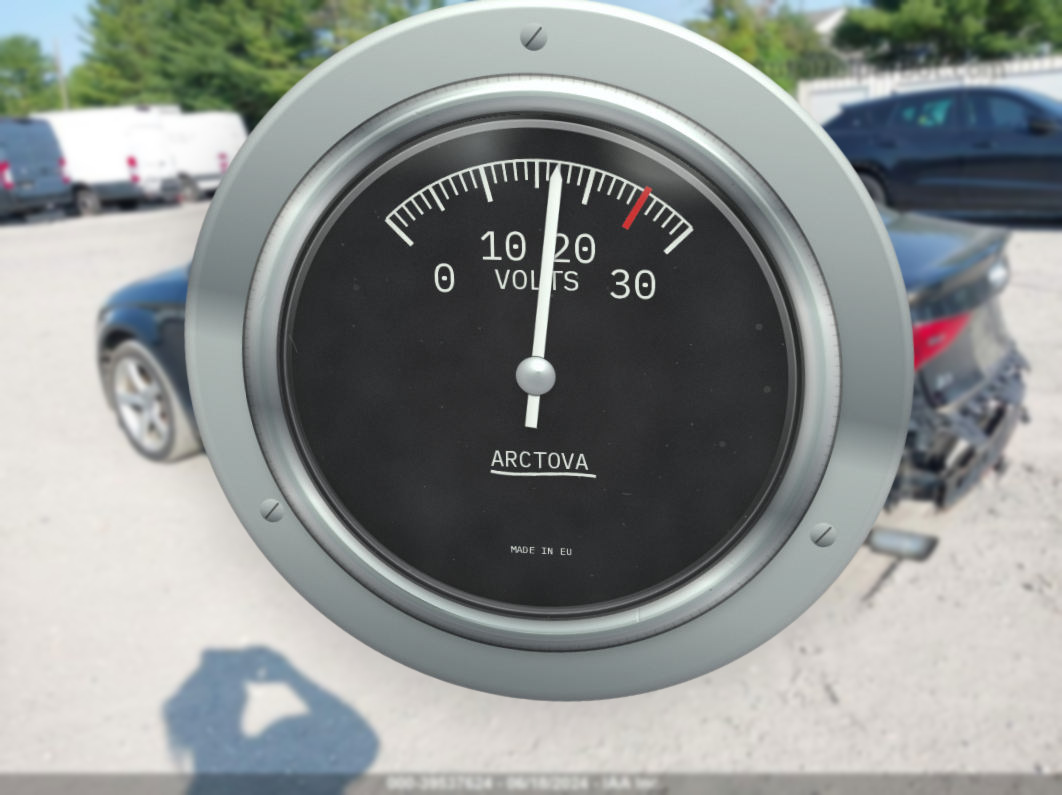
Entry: 17; V
